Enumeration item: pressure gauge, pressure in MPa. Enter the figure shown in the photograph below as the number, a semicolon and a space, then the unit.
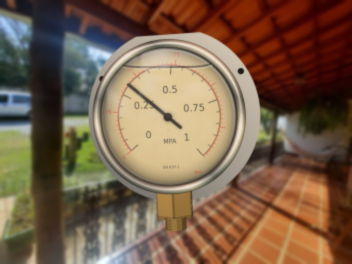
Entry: 0.3; MPa
